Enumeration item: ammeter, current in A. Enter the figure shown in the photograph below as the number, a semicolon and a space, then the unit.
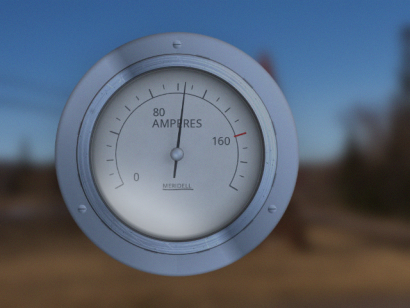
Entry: 105; A
